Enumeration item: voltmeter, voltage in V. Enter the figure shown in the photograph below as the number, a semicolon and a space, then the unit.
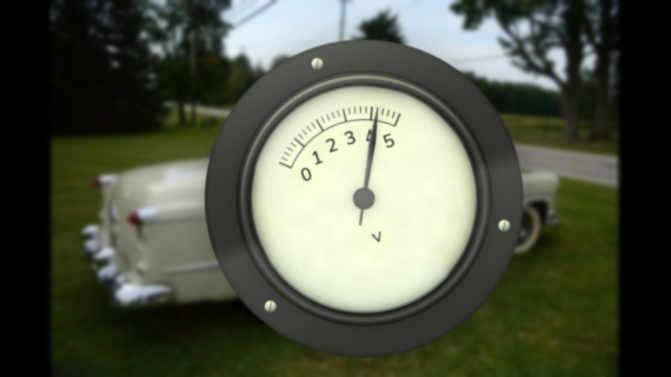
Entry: 4.2; V
